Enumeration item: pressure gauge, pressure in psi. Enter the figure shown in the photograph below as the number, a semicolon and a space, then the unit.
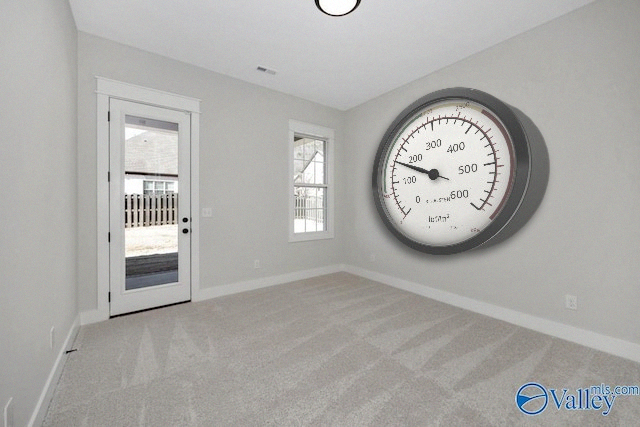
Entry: 160; psi
